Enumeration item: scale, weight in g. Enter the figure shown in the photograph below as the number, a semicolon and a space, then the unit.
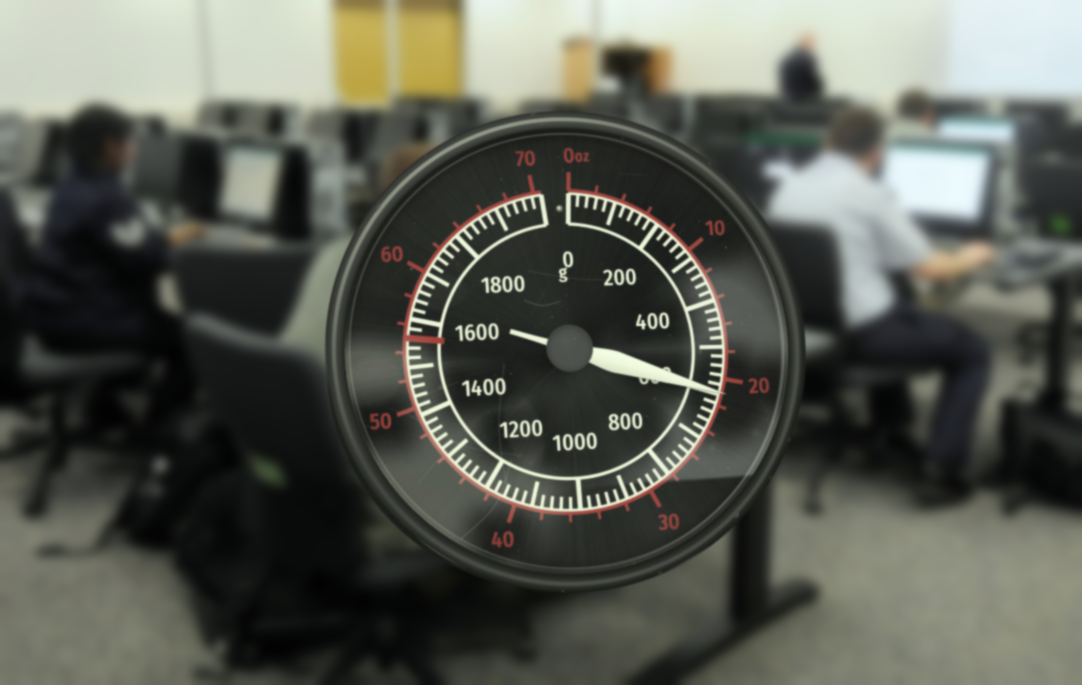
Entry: 600; g
